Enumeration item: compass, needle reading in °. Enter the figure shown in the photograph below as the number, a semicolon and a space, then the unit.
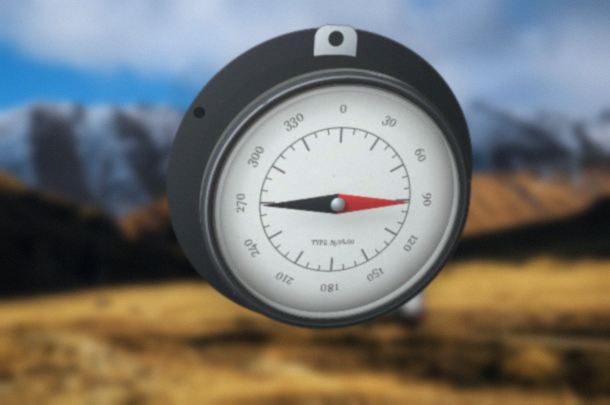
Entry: 90; °
